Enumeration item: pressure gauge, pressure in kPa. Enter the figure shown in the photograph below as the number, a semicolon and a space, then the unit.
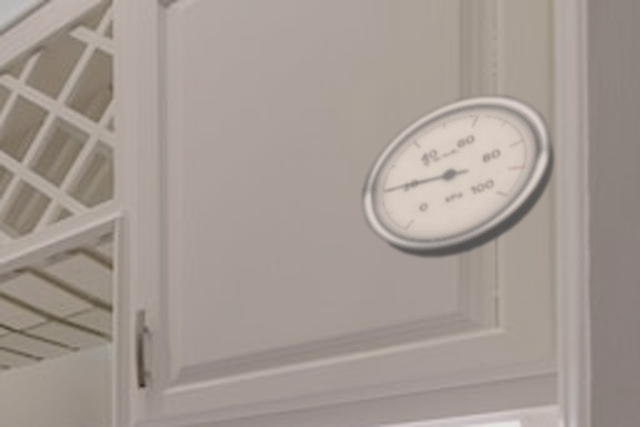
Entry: 20; kPa
